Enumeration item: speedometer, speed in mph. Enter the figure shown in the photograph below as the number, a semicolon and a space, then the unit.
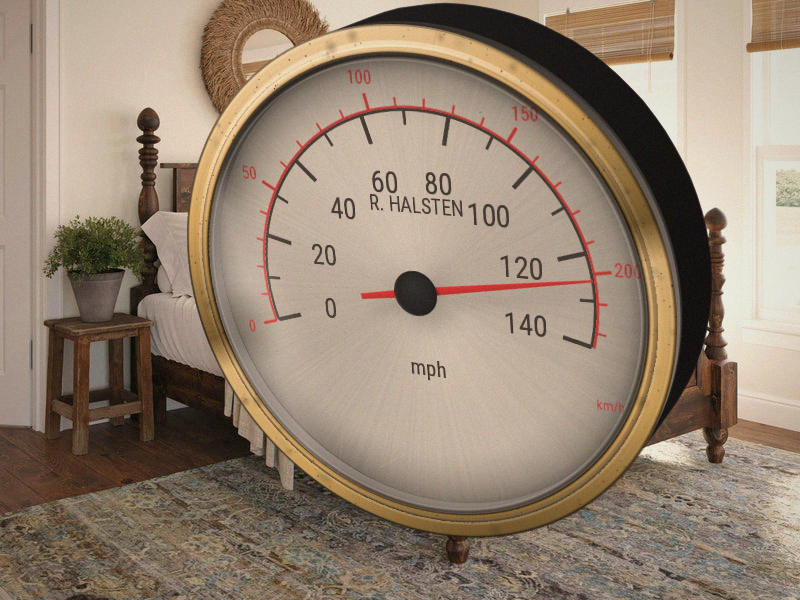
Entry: 125; mph
